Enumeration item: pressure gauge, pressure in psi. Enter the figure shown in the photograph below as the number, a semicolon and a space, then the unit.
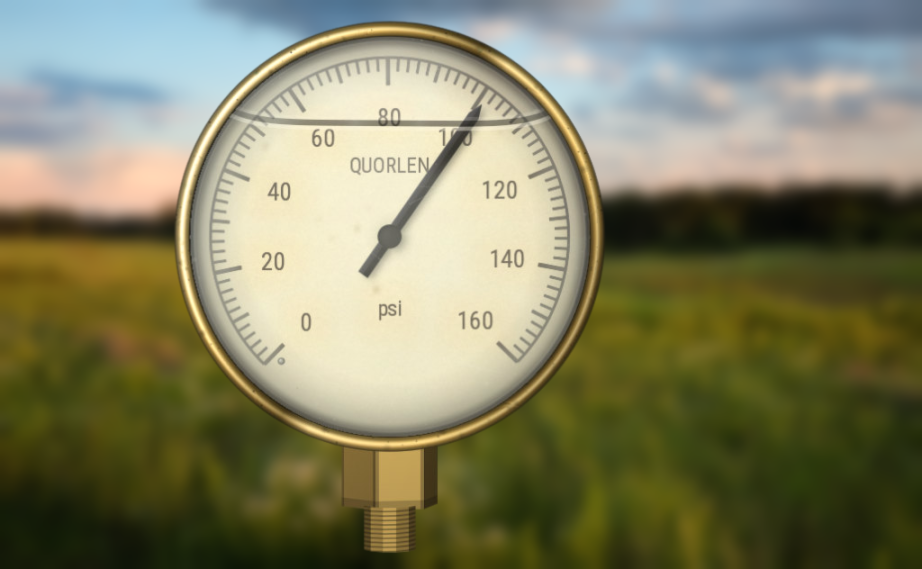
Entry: 101; psi
